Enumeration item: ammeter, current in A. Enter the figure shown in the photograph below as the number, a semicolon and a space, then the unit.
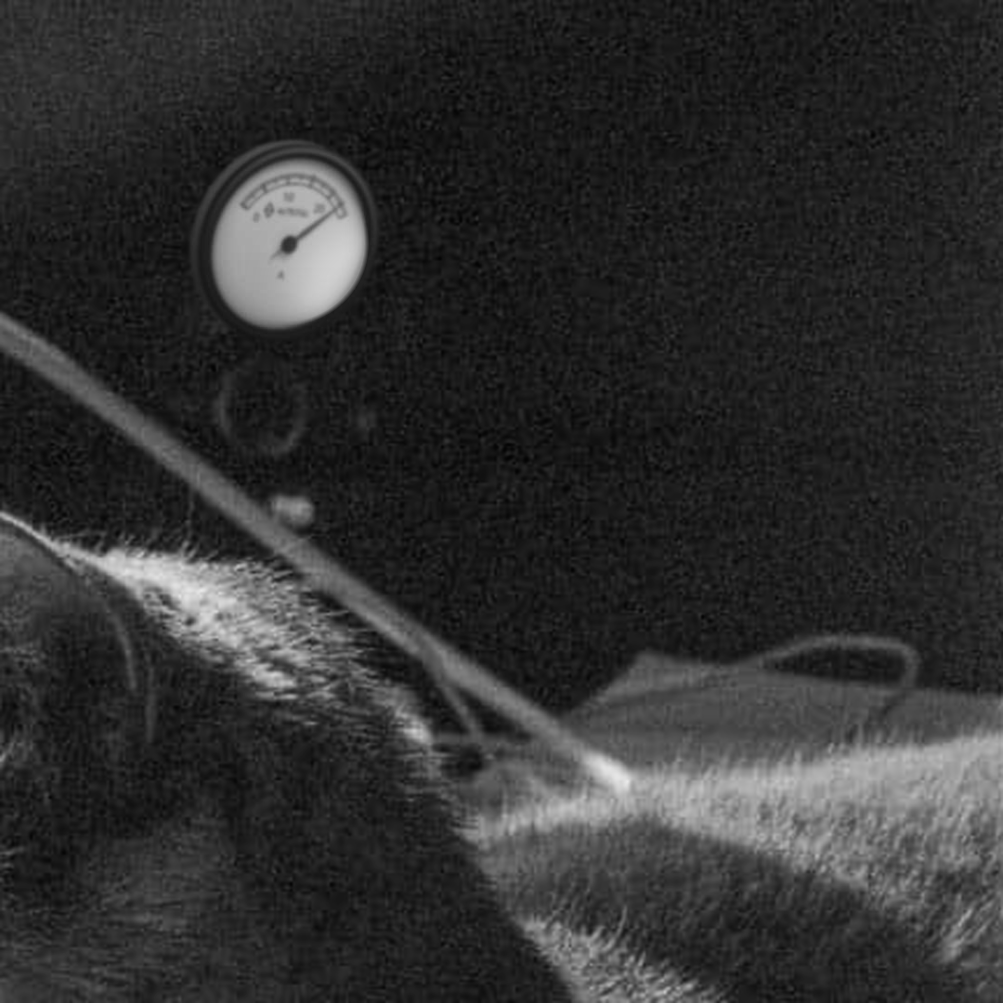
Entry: 22.5; A
